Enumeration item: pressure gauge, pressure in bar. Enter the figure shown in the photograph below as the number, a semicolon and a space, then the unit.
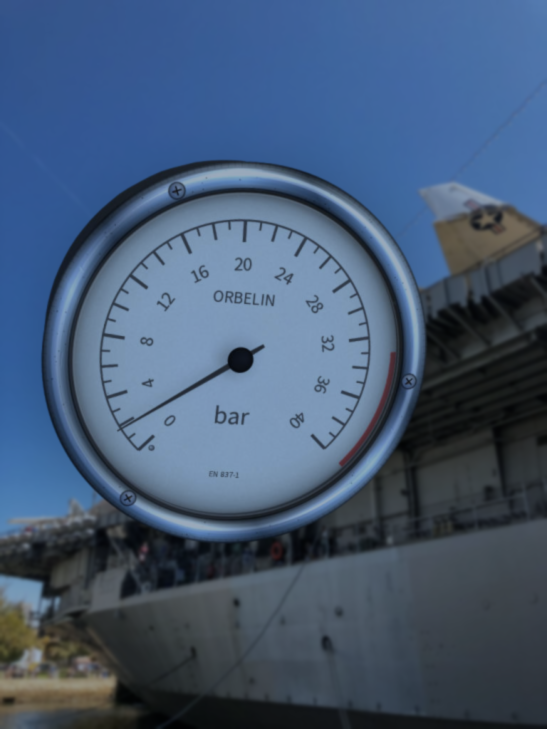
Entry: 2; bar
